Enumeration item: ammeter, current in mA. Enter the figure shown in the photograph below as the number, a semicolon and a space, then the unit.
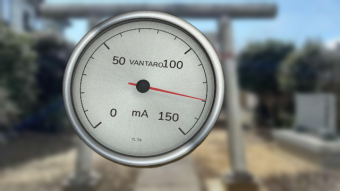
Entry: 130; mA
